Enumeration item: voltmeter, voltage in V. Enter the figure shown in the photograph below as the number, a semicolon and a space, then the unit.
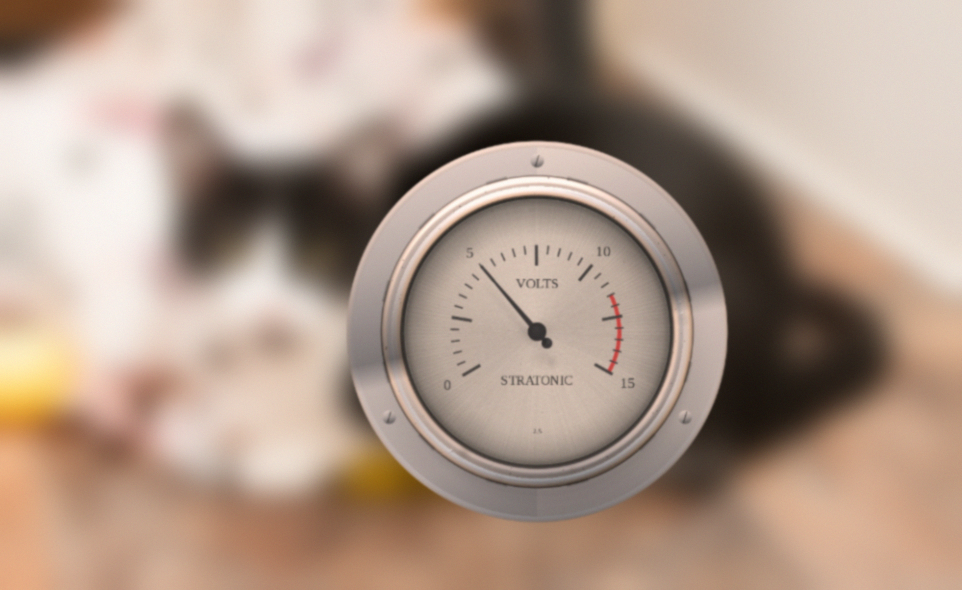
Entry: 5; V
